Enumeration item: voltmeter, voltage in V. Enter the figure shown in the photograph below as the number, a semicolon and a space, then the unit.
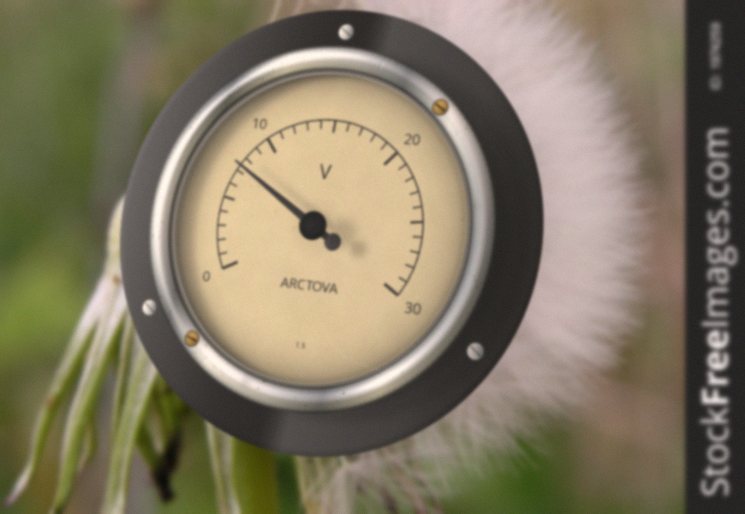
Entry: 7.5; V
